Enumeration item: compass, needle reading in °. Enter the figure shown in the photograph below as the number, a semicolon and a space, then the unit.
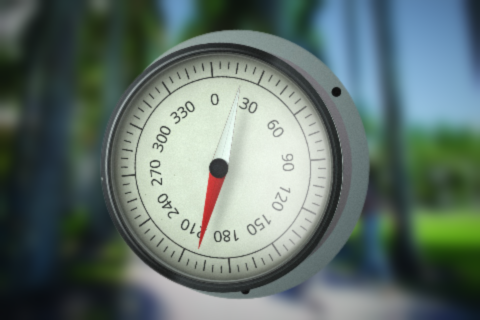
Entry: 200; °
